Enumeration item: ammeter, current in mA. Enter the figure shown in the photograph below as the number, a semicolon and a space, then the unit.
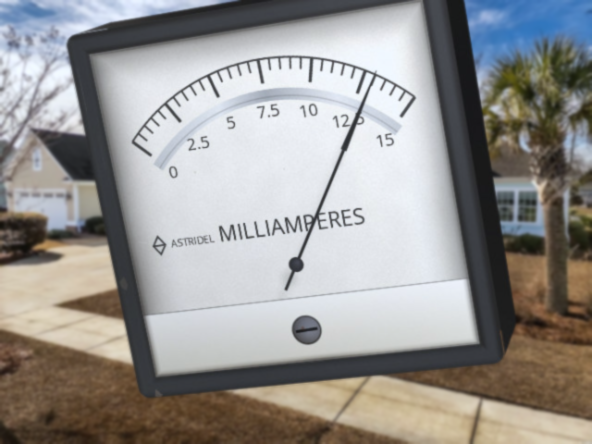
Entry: 13; mA
